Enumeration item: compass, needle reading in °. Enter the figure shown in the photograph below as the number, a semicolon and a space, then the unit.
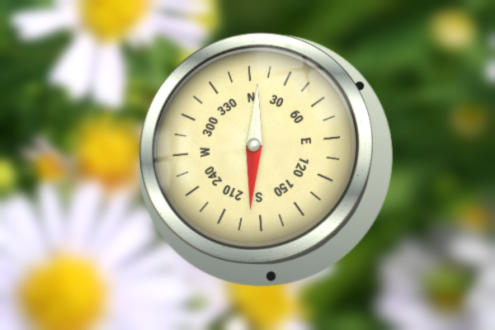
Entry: 187.5; °
